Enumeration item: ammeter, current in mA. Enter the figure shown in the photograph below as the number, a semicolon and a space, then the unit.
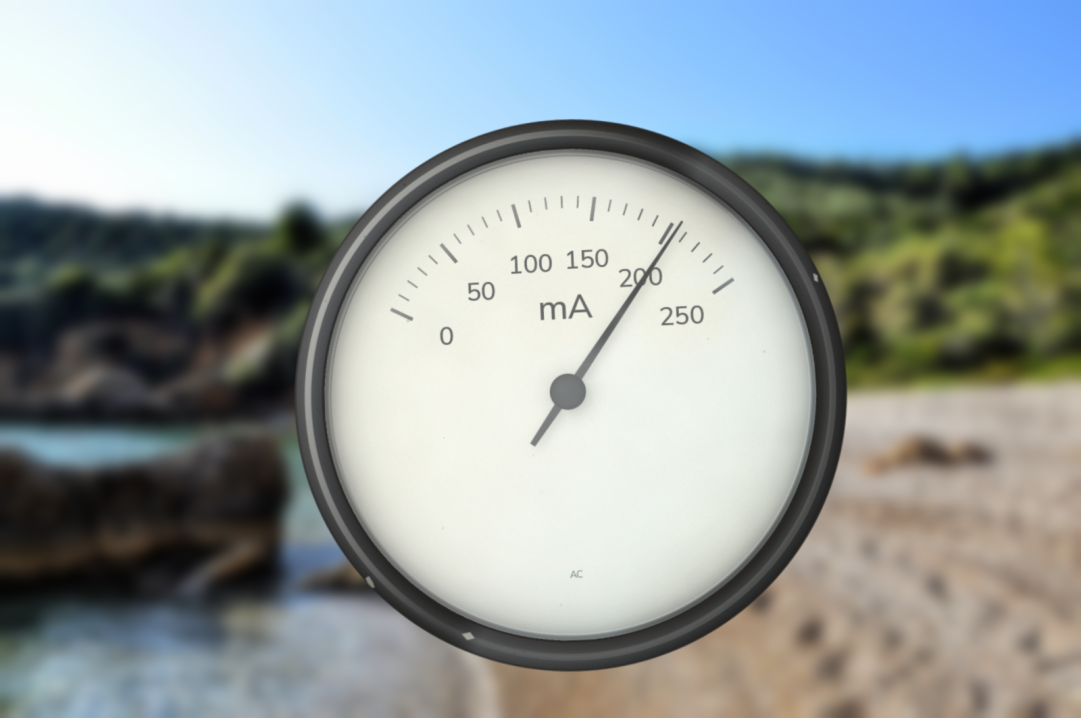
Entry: 205; mA
